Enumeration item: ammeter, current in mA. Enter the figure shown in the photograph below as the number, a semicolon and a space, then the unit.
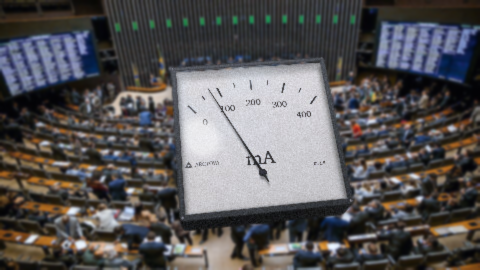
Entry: 75; mA
